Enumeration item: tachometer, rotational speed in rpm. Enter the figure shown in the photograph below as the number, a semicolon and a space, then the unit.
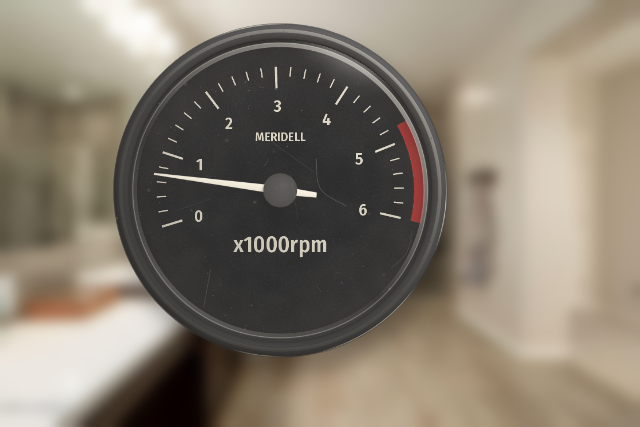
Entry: 700; rpm
